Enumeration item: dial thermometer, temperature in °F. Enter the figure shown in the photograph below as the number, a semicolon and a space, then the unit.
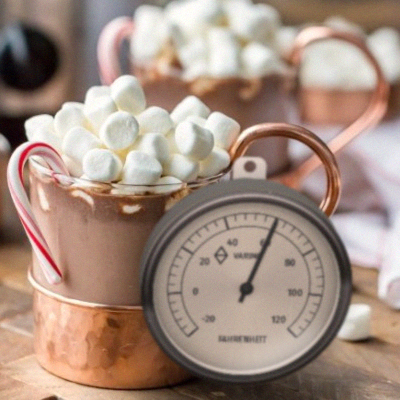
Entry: 60; °F
